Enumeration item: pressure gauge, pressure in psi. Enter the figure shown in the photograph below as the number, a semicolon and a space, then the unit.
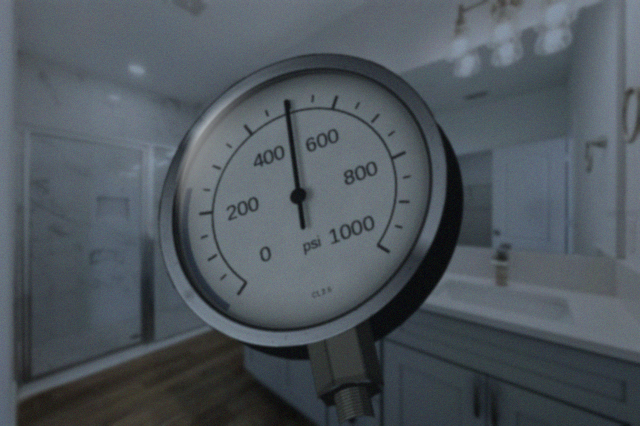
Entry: 500; psi
